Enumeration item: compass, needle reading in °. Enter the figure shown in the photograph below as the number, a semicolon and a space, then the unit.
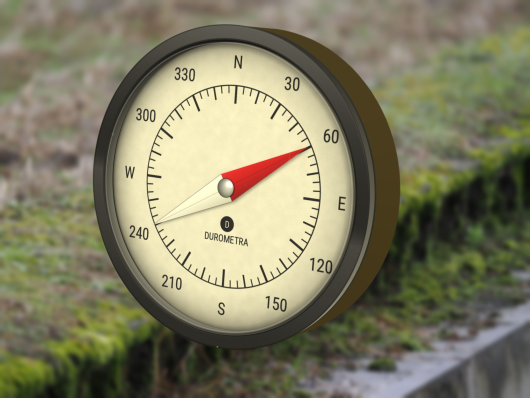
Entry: 60; °
